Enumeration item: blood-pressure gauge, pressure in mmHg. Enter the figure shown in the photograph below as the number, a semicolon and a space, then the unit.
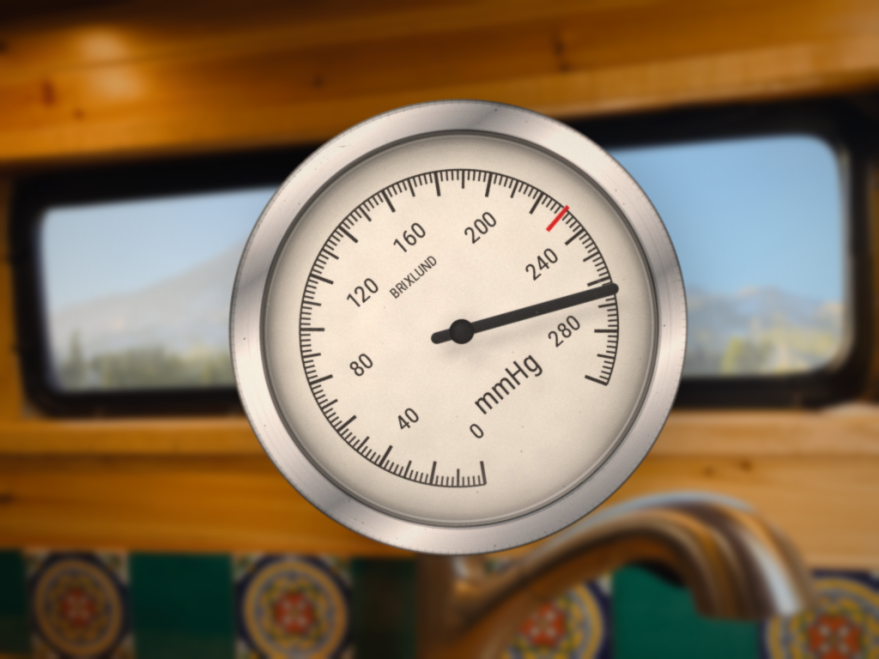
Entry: 264; mmHg
